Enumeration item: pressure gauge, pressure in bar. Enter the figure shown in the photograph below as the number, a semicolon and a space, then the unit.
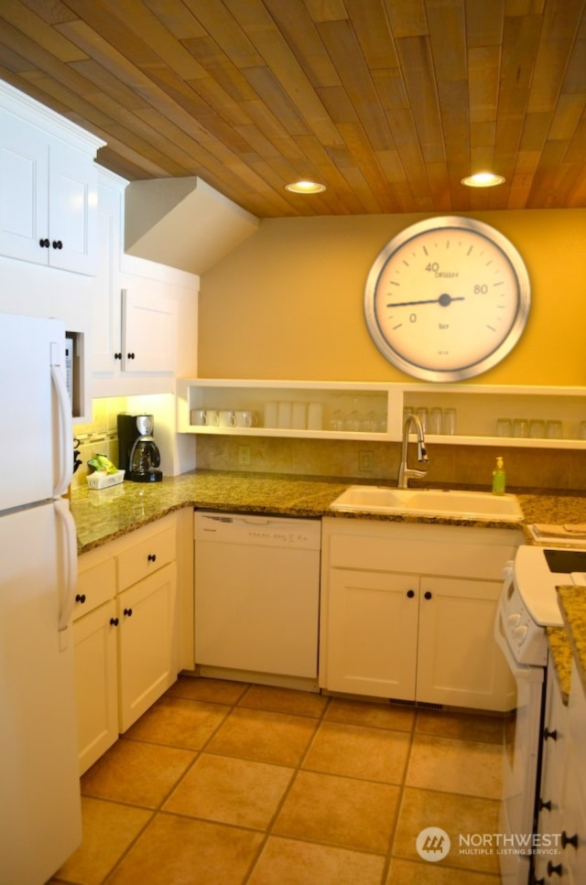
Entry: 10; bar
